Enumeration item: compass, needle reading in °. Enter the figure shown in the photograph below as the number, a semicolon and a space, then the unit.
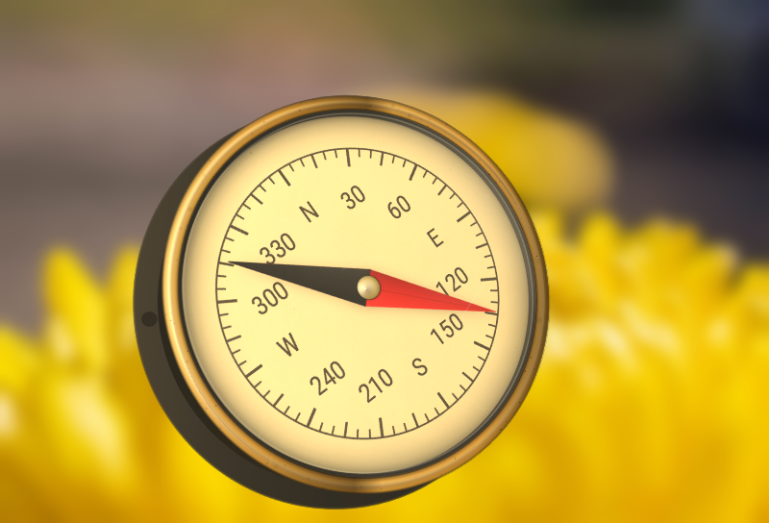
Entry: 135; °
